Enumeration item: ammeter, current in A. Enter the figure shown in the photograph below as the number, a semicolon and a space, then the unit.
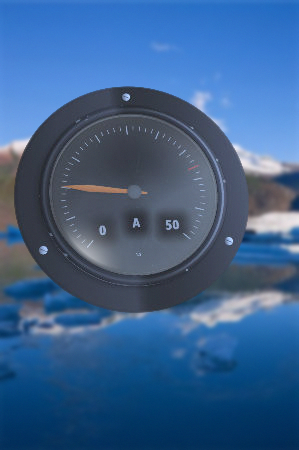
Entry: 10; A
